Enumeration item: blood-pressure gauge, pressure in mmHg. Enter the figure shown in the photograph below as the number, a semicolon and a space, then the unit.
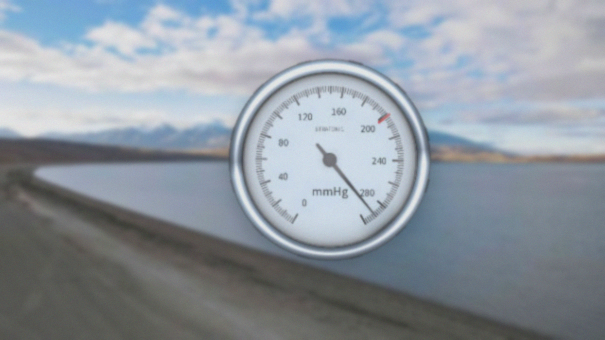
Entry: 290; mmHg
